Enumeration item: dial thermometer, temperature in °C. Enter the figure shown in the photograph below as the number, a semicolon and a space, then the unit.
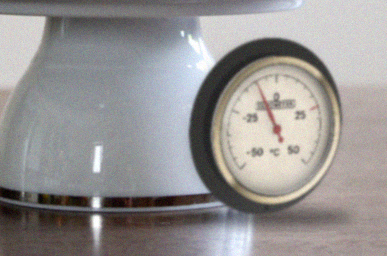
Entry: -10; °C
